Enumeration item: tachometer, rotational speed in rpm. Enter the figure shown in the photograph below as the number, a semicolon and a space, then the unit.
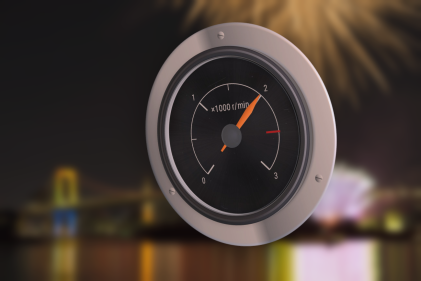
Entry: 2000; rpm
